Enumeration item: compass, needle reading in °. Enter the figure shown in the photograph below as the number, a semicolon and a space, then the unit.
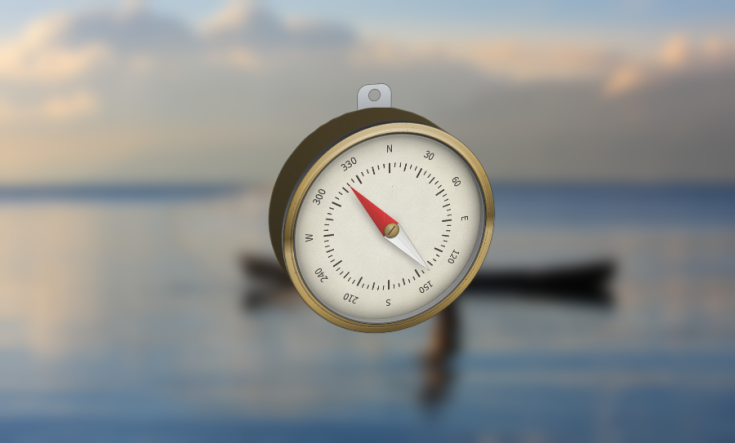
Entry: 320; °
